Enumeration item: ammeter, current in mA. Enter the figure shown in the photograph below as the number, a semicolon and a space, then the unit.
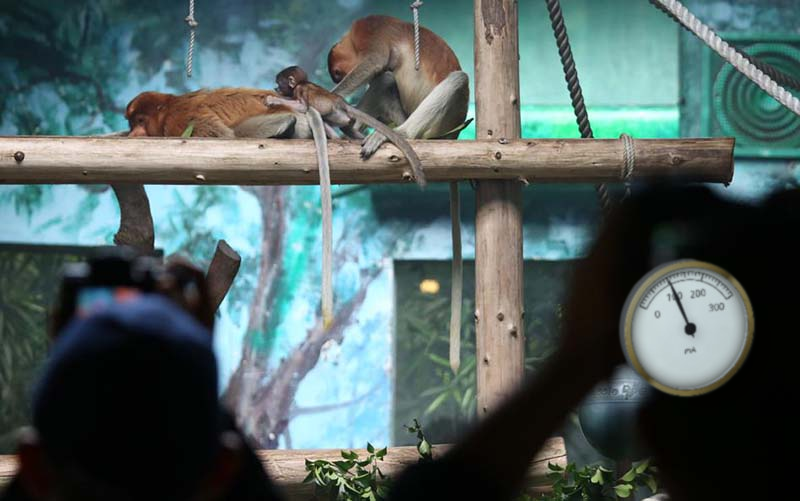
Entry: 100; mA
